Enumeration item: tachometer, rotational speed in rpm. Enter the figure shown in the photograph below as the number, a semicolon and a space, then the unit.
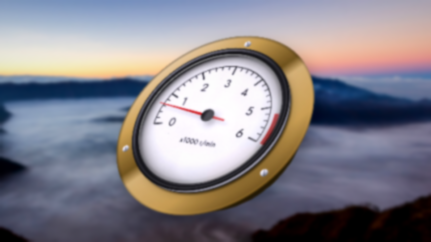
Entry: 600; rpm
